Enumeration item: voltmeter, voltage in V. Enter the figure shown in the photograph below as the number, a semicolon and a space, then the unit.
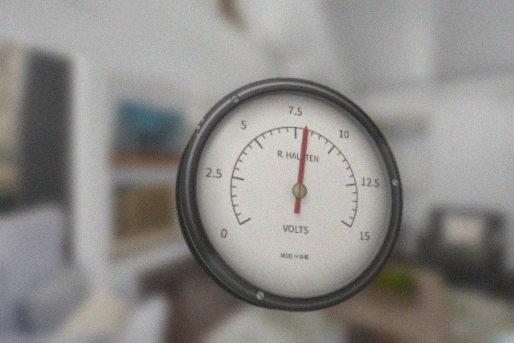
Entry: 8; V
